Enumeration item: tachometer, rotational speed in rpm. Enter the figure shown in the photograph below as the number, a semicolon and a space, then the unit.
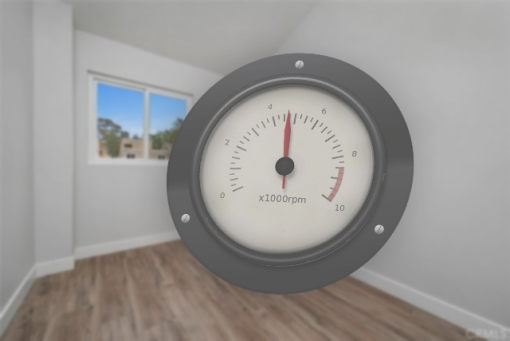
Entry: 4750; rpm
